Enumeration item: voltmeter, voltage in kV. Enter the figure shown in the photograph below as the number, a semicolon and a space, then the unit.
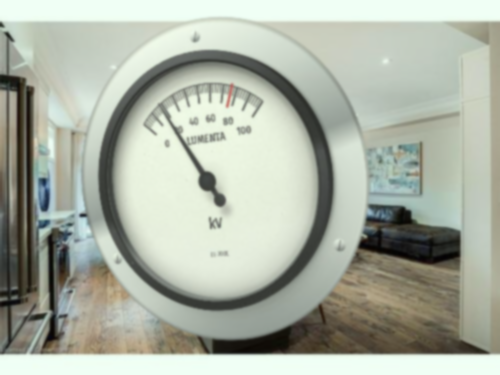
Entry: 20; kV
